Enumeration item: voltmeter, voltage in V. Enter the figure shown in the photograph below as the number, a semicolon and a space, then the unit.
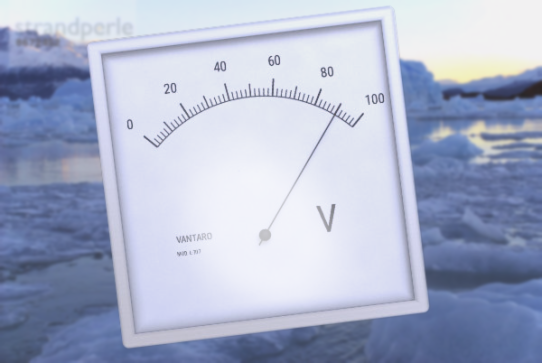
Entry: 90; V
